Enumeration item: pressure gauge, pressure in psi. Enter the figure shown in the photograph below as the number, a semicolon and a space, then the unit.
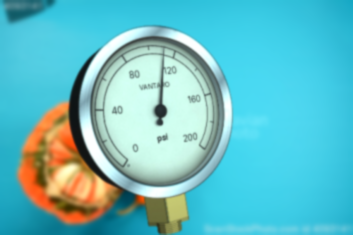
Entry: 110; psi
